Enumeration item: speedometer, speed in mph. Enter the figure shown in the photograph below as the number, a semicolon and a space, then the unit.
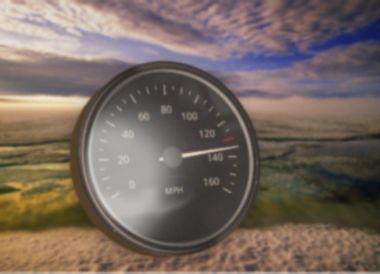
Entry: 135; mph
